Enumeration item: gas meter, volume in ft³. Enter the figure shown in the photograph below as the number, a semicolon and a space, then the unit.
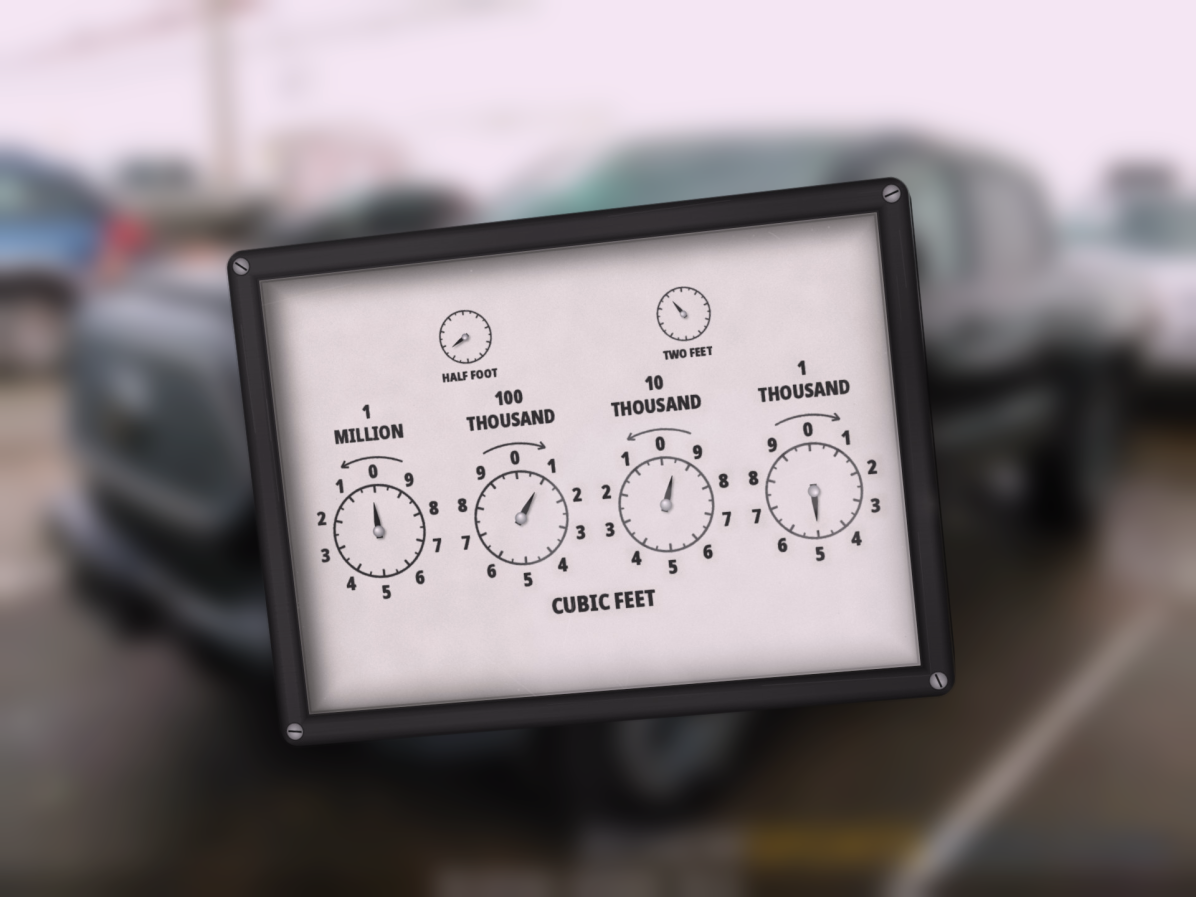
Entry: 9500; ft³
